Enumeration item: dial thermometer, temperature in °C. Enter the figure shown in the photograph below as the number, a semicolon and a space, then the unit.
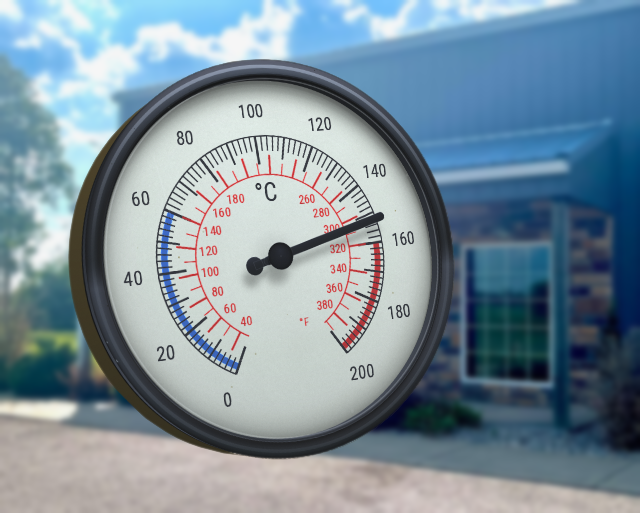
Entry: 152; °C
